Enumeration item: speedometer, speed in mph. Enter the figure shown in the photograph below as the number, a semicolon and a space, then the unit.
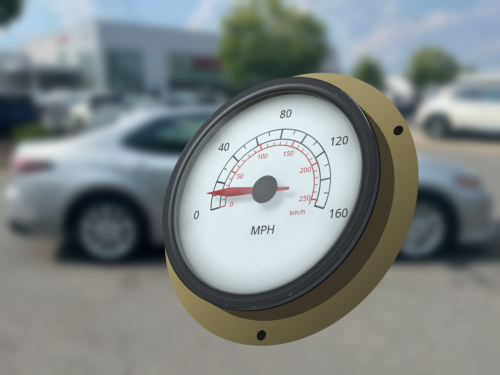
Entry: 10; mph
